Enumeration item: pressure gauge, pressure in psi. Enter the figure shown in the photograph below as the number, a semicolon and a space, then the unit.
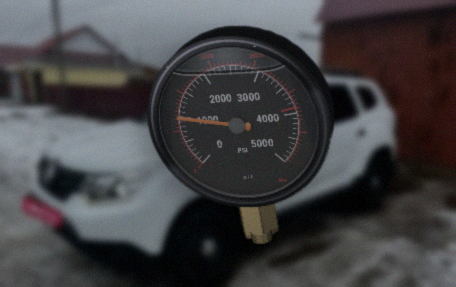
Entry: 1000; psi
